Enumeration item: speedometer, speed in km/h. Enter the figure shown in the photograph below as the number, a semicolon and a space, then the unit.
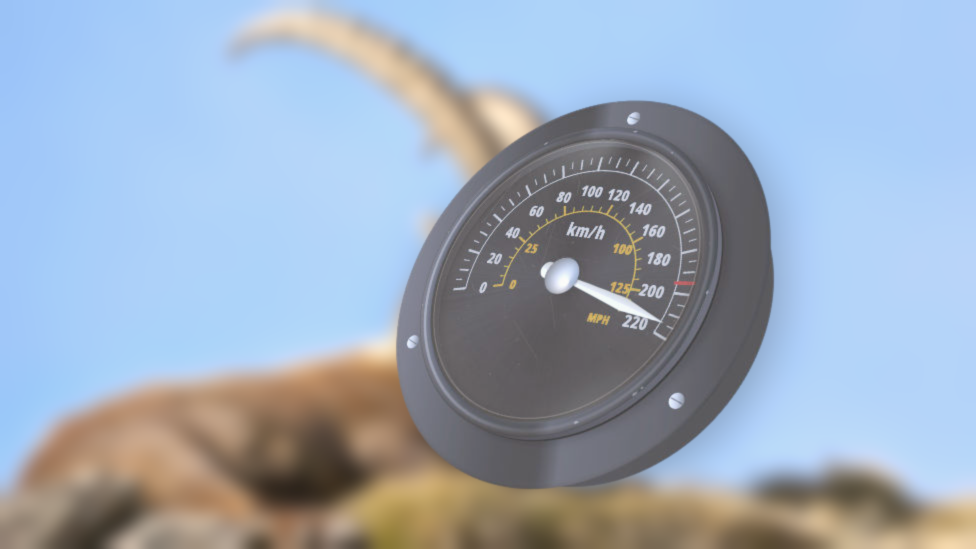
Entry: 215; km/h
